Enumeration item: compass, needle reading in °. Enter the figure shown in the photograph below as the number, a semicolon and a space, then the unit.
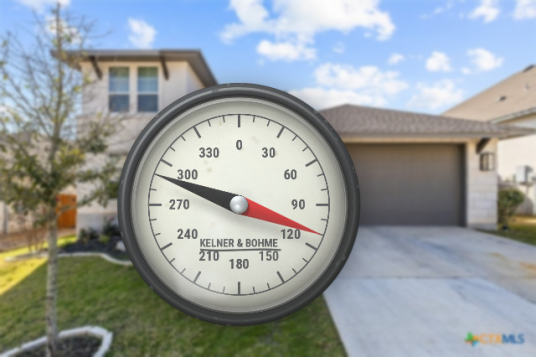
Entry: 110; °
